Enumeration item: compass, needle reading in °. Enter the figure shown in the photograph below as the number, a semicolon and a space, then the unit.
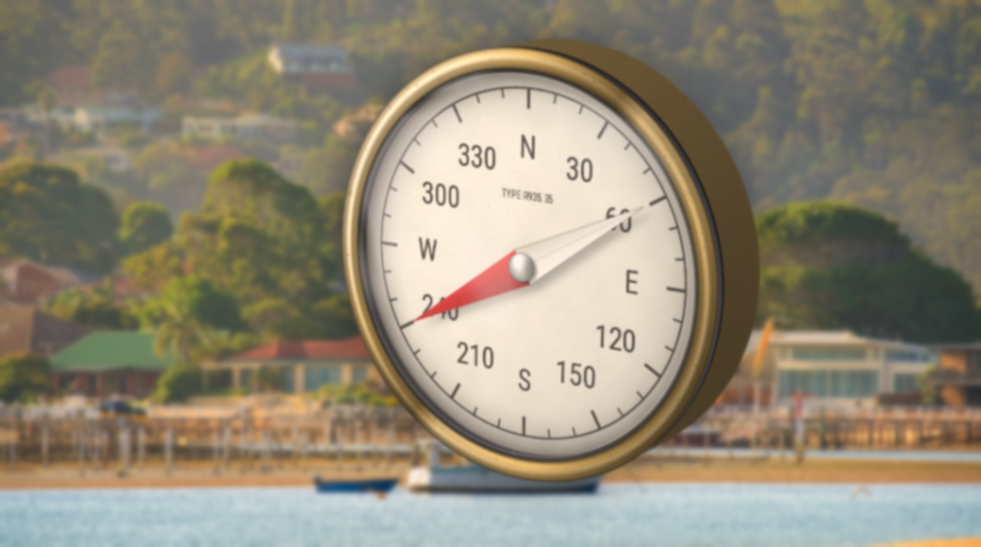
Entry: 240; °
